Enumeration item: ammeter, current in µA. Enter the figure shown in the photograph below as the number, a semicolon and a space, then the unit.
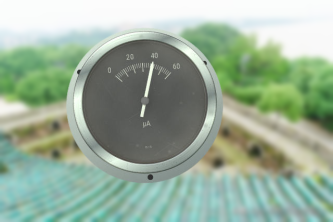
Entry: 40; µA
